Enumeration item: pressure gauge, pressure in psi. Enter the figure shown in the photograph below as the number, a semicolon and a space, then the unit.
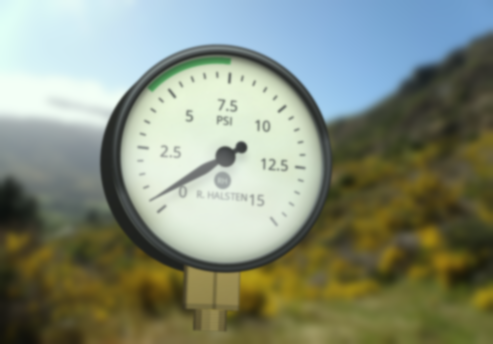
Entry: 0.5; psi
